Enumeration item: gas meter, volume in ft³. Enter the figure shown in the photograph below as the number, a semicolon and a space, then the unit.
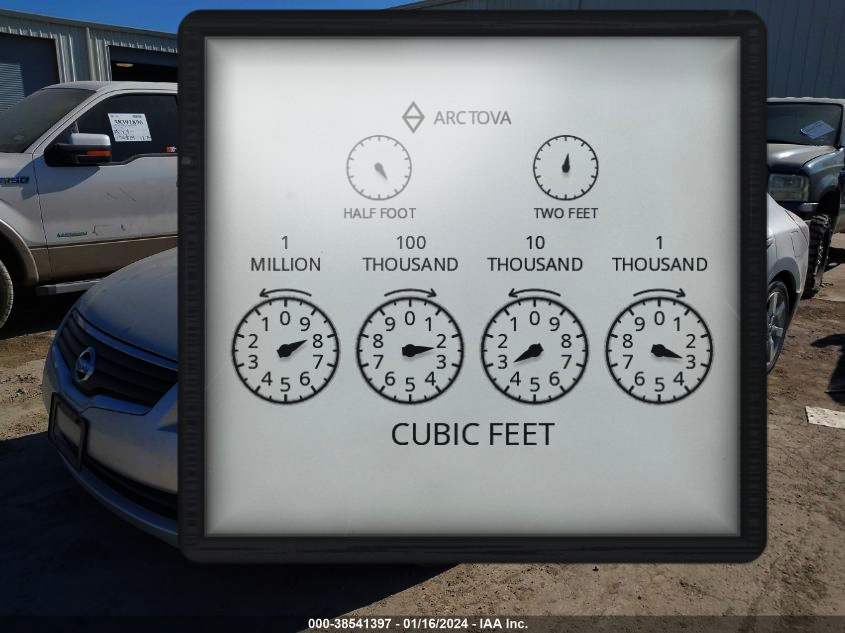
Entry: 823300; ft³
